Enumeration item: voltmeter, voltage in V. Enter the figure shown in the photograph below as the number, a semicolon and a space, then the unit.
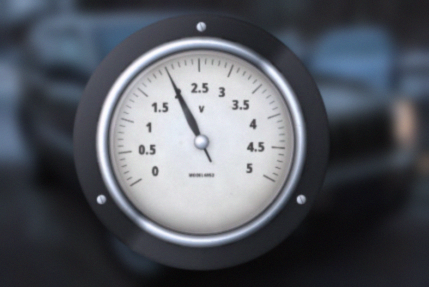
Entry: 2; V
